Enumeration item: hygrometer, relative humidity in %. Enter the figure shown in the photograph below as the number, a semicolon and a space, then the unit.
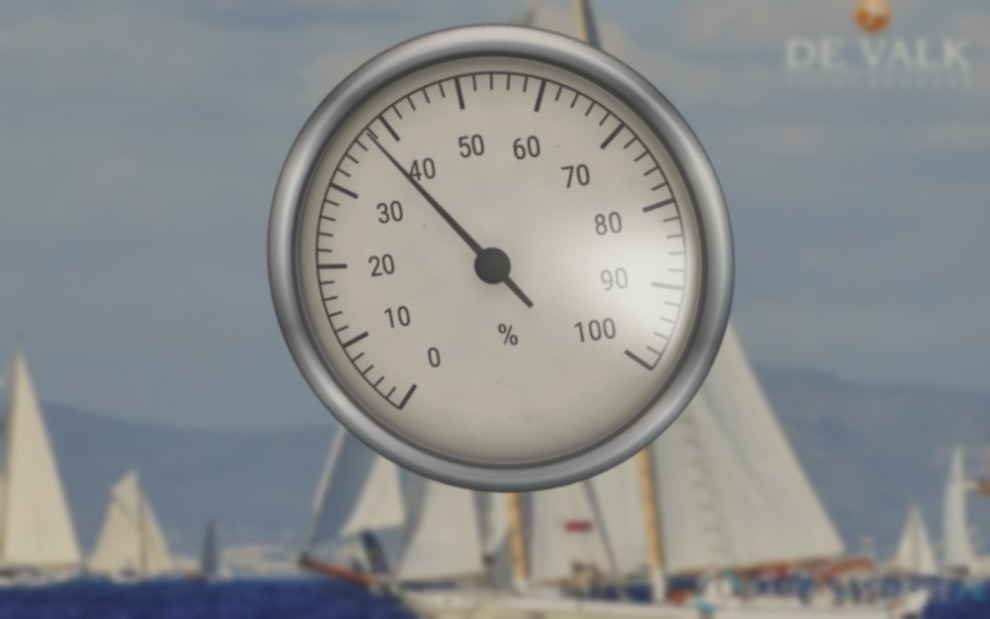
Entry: 38; %
